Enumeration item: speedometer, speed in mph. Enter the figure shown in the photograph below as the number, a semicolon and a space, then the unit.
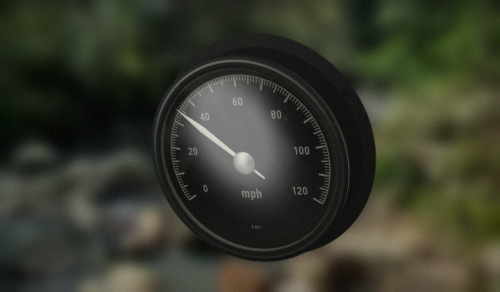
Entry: 35; mph
